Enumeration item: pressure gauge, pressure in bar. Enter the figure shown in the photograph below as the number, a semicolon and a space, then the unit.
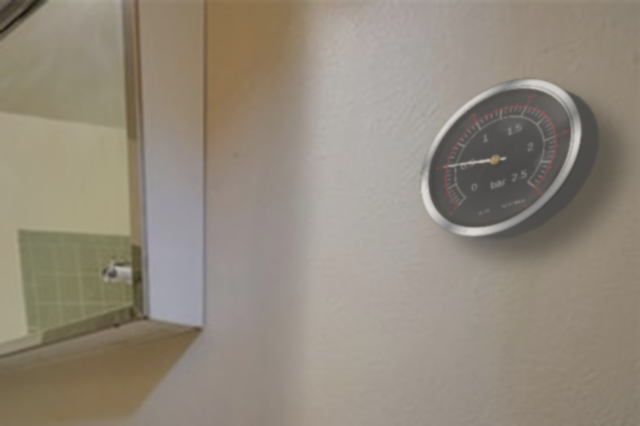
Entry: 0.5; bar
